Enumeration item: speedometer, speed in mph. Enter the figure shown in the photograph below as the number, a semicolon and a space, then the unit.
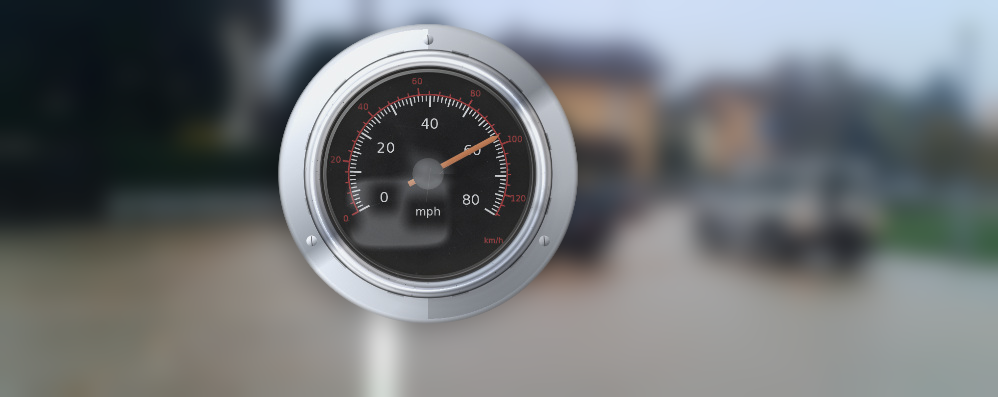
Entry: 60; mph
